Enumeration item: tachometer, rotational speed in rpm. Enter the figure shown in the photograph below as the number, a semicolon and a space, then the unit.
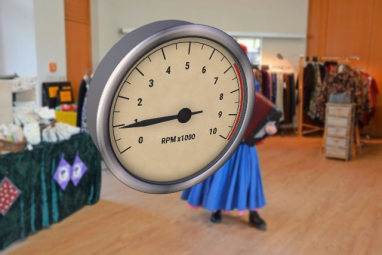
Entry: 1000; rpm
